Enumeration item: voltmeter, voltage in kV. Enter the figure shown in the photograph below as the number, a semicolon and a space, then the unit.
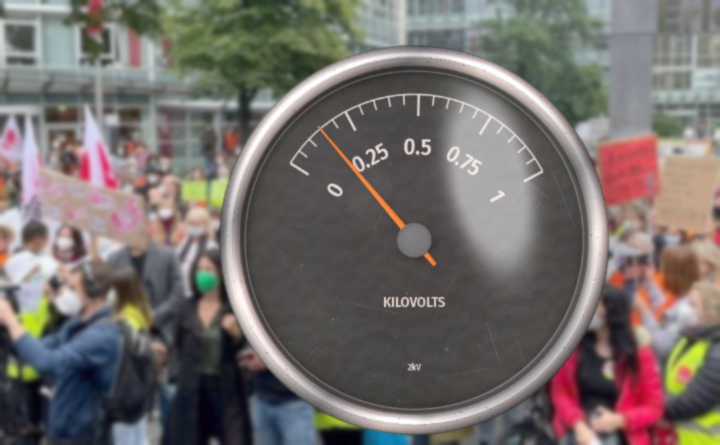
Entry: 0.15; kV
